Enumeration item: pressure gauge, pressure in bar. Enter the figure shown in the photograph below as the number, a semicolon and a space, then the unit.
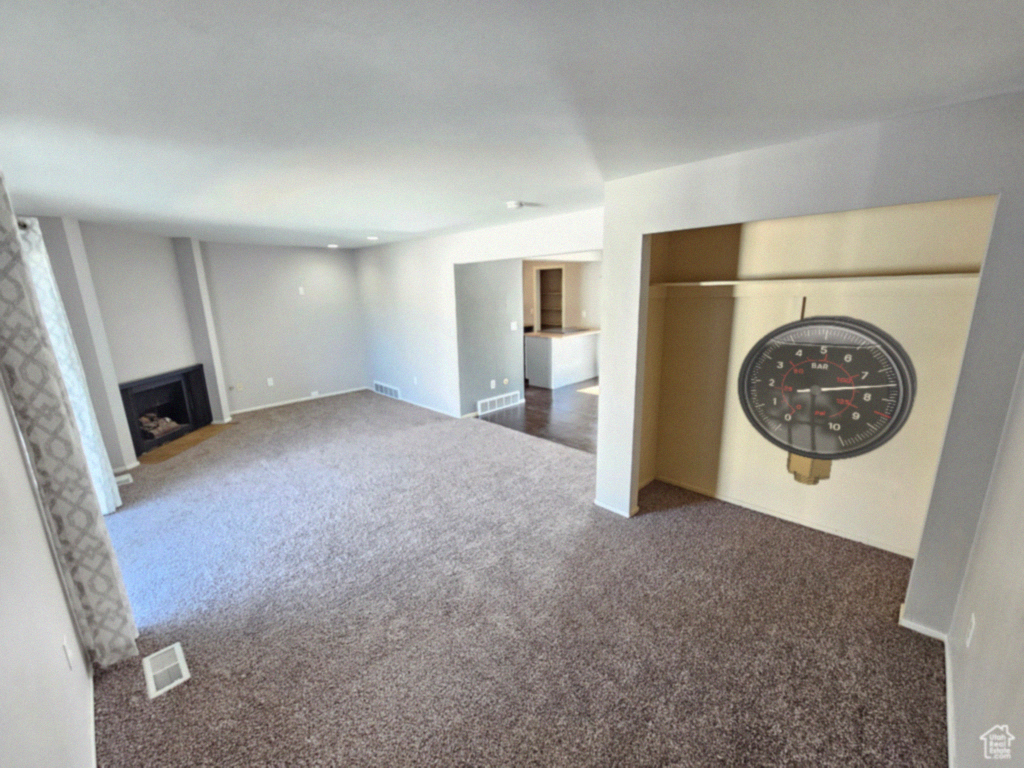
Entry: 7.5; bar
